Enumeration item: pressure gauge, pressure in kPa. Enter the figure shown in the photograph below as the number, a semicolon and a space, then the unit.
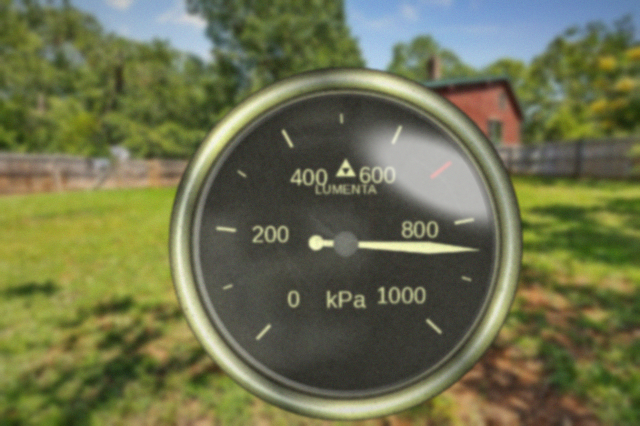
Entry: 850; kPa
